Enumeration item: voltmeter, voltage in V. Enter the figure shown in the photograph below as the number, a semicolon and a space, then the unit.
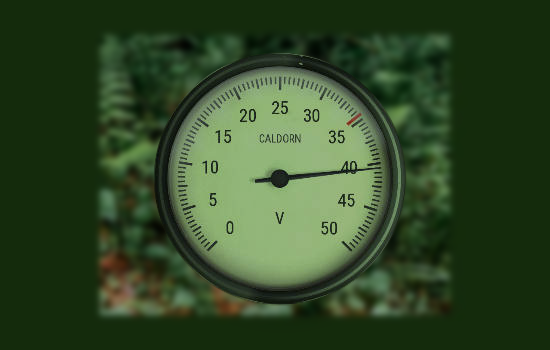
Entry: 40.5; V
